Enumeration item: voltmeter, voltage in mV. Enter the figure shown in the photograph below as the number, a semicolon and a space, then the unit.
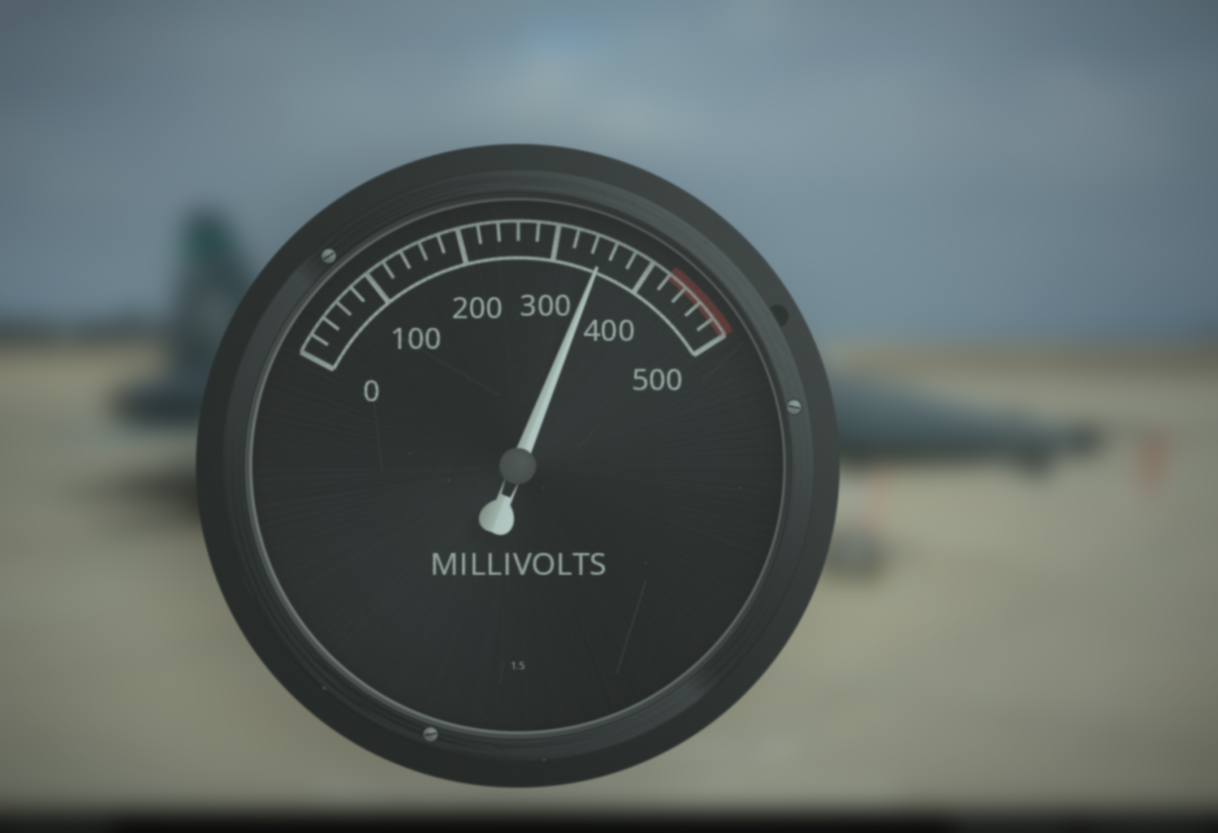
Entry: 350; mV
